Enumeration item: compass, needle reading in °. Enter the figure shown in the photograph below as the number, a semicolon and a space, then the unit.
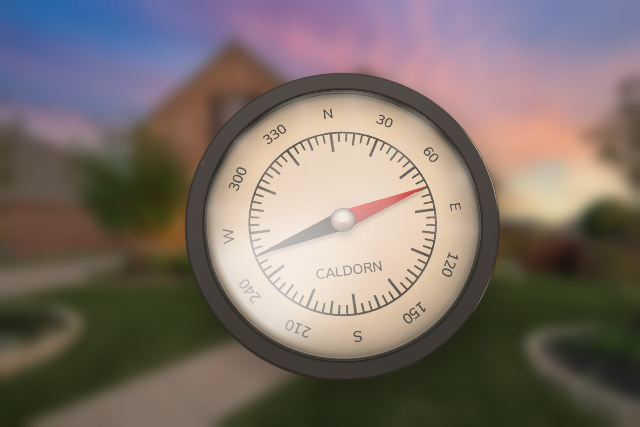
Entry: 75; °
